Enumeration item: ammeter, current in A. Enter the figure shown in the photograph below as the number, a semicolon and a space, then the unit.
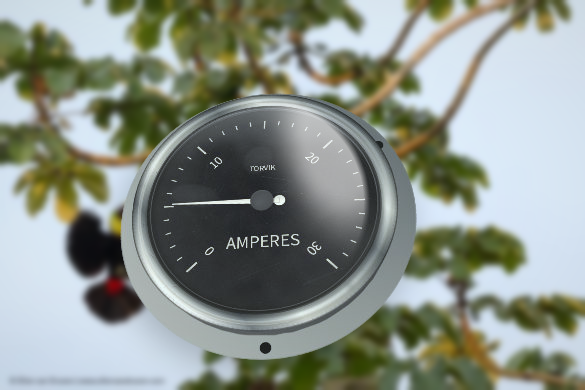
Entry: 5; A
